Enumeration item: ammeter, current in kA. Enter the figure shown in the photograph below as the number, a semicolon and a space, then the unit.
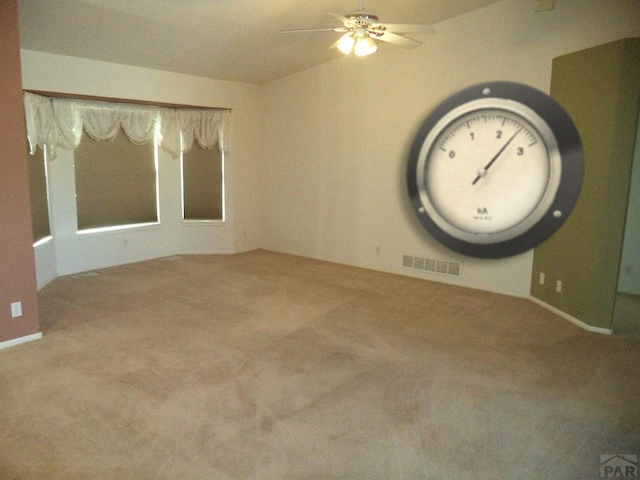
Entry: 2.5; kA
